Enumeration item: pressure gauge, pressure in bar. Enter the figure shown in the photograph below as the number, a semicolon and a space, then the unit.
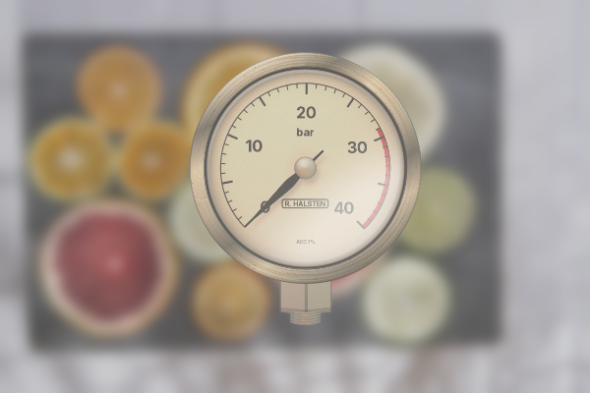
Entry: 0; bar
